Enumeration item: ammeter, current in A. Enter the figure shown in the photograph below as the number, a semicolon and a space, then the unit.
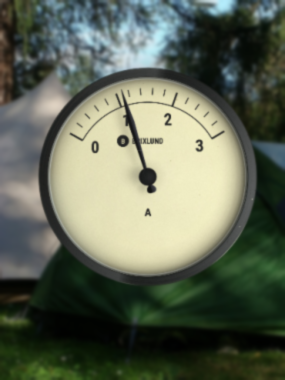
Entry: 1.1; A
